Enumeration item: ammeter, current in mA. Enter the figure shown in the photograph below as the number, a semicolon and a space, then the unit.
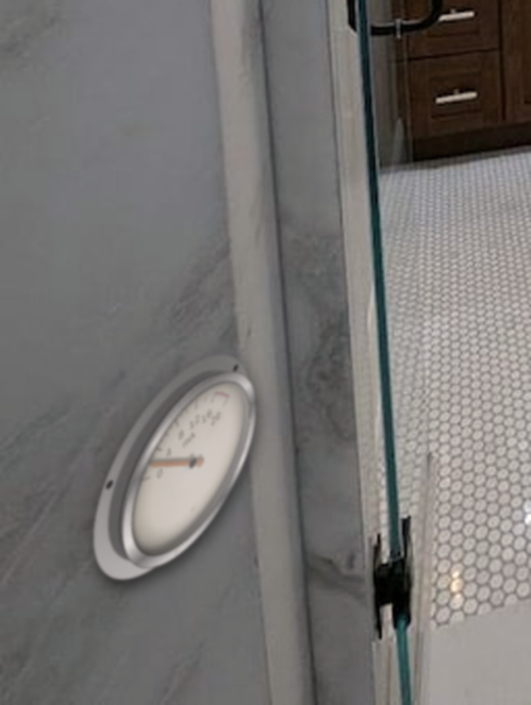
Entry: 2; mA
